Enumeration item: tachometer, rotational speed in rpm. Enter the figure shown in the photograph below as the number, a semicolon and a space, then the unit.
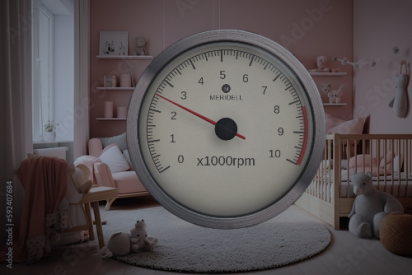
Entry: 2500; rpm
